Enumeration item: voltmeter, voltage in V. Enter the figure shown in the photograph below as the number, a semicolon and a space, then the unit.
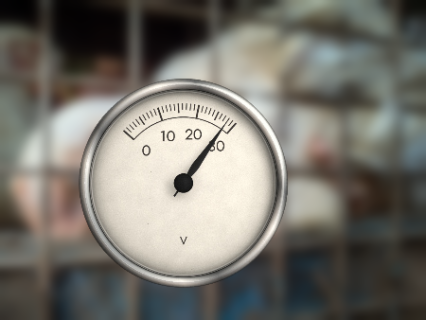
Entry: 28; V
